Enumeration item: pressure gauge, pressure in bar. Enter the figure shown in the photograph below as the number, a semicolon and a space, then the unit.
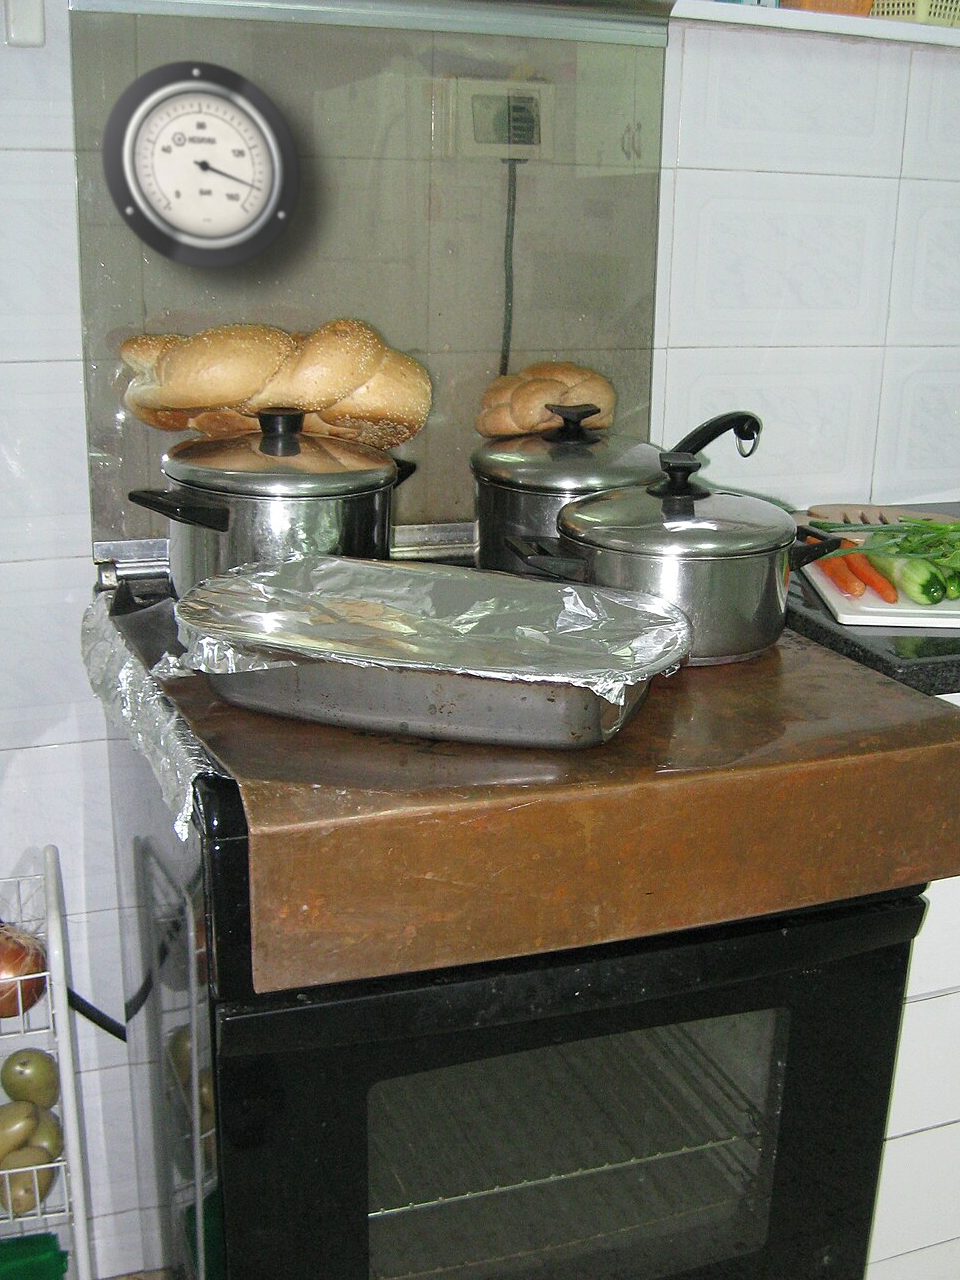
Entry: 145; bar
